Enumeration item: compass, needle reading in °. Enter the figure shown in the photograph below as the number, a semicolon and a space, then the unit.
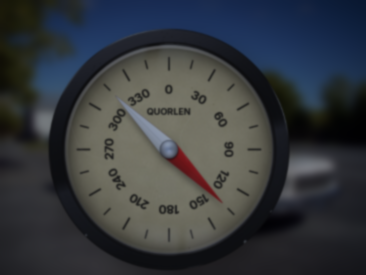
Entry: 135; °
